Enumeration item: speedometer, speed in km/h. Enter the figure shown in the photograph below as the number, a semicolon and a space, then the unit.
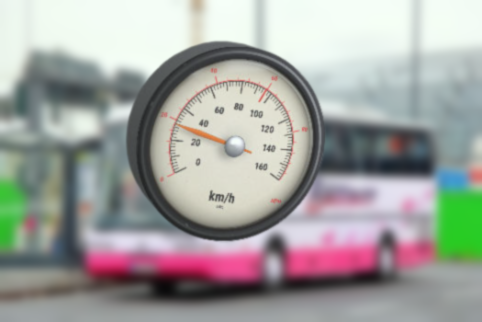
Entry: 30; km/h
